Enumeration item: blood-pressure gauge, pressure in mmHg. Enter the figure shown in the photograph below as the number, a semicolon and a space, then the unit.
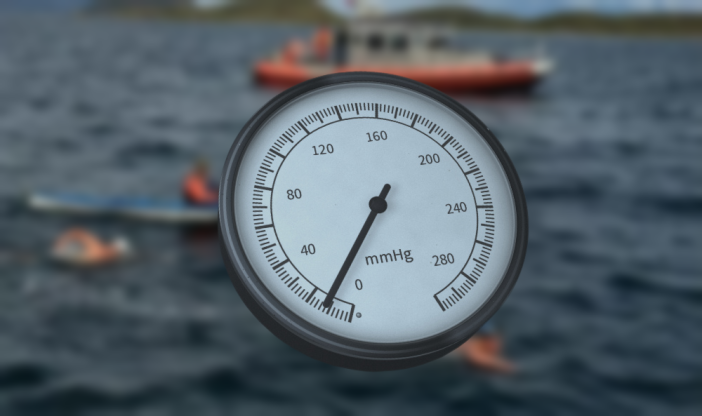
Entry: 12; mmHg
